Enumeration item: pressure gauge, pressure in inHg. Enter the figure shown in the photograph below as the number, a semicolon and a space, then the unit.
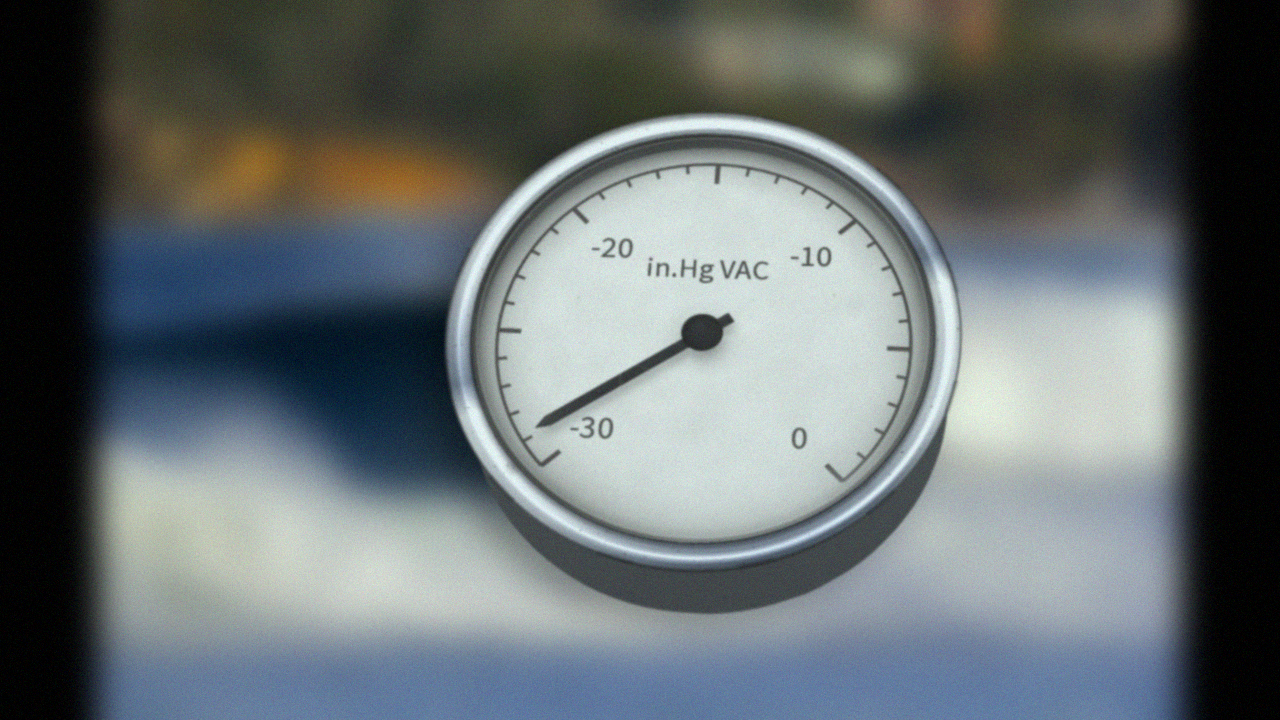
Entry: -29; inHg
